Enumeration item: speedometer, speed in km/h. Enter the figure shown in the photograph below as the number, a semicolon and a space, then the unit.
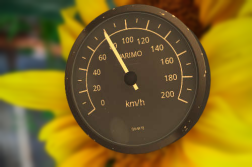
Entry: 80; km/h
